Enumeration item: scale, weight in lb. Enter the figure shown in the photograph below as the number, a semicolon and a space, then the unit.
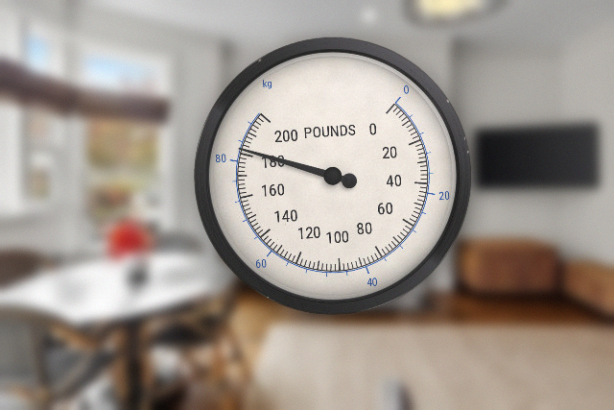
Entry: 182; lb
